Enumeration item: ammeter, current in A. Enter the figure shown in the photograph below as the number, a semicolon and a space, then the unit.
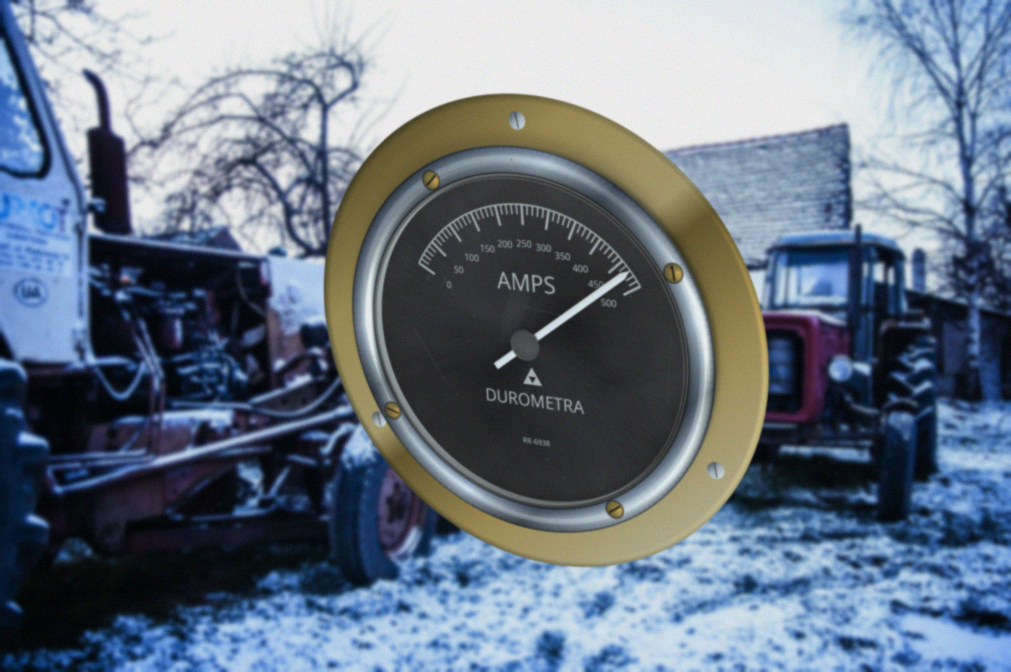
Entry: 470; A
